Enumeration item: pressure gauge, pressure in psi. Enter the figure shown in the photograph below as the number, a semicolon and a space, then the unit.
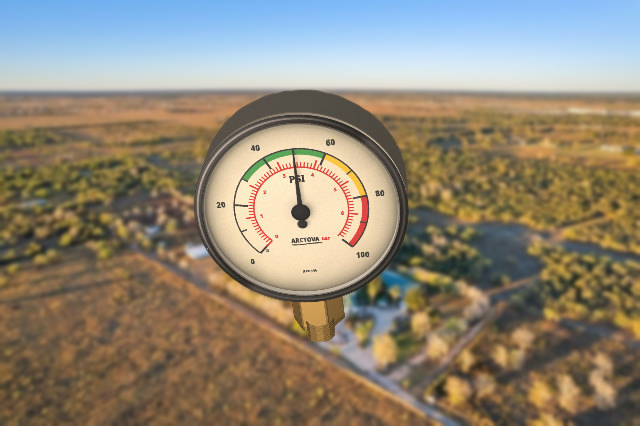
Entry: 50; psi
